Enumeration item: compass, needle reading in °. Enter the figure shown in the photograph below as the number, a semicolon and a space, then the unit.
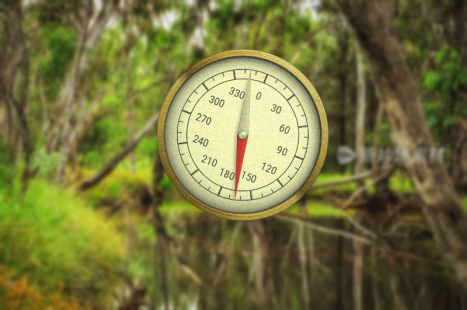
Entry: 165; °
